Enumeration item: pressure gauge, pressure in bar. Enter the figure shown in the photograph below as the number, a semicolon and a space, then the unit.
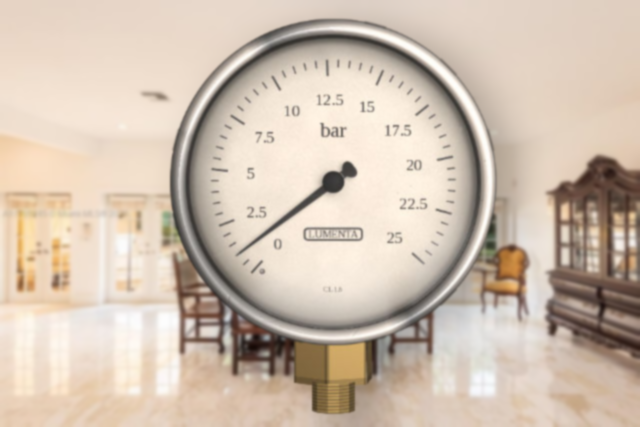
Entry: 1; bar
